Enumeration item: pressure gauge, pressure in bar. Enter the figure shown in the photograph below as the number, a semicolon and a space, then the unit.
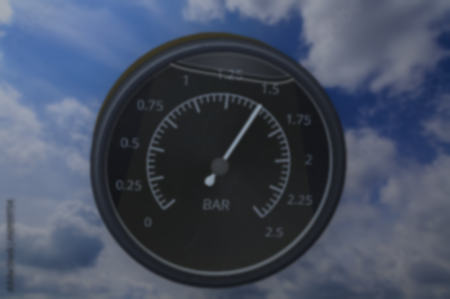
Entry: 1.5; bar
